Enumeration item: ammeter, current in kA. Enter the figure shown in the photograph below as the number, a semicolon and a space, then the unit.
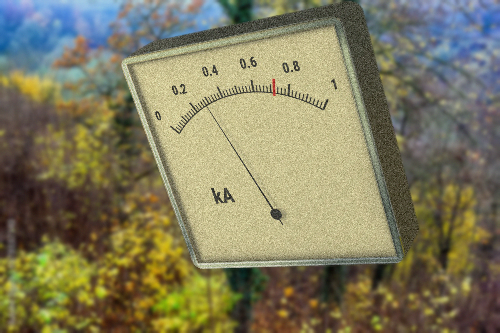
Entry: 0.3; kA
